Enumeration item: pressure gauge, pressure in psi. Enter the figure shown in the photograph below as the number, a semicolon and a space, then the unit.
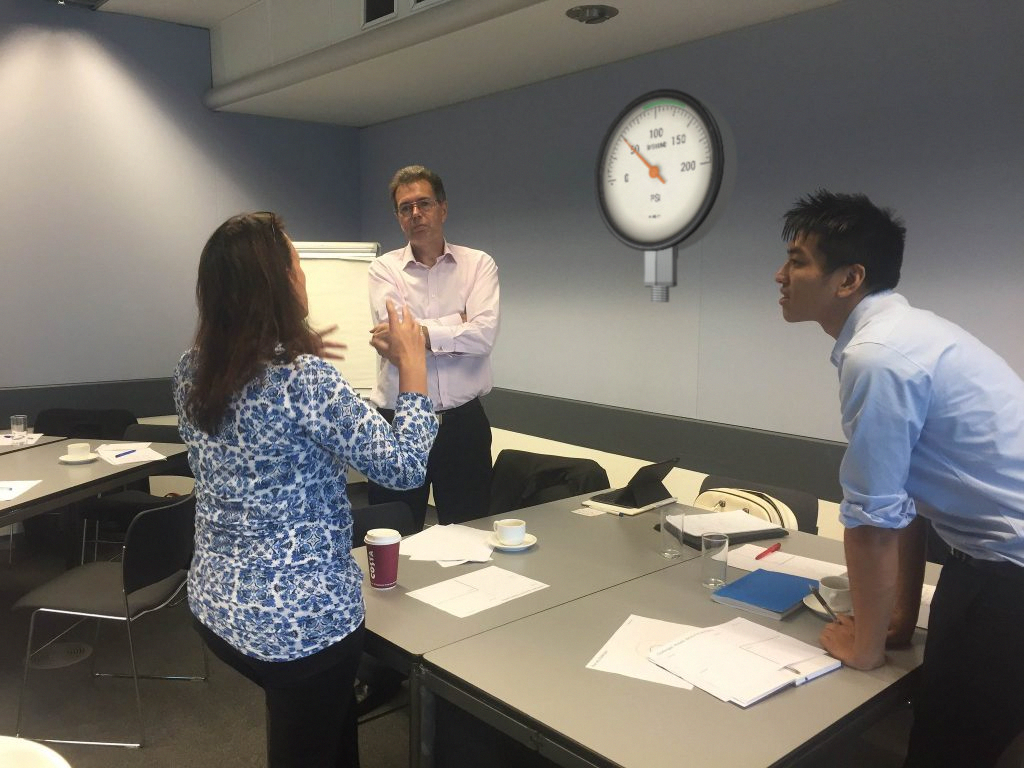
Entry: 50; psi
